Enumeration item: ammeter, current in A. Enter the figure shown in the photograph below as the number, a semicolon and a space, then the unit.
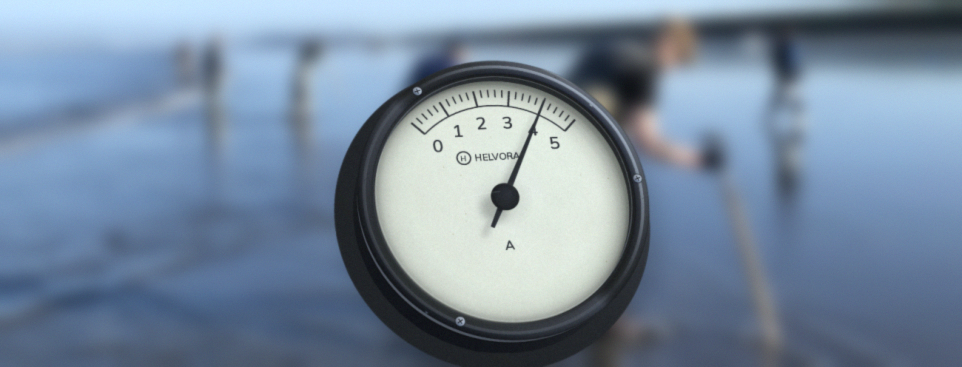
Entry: 4; A
